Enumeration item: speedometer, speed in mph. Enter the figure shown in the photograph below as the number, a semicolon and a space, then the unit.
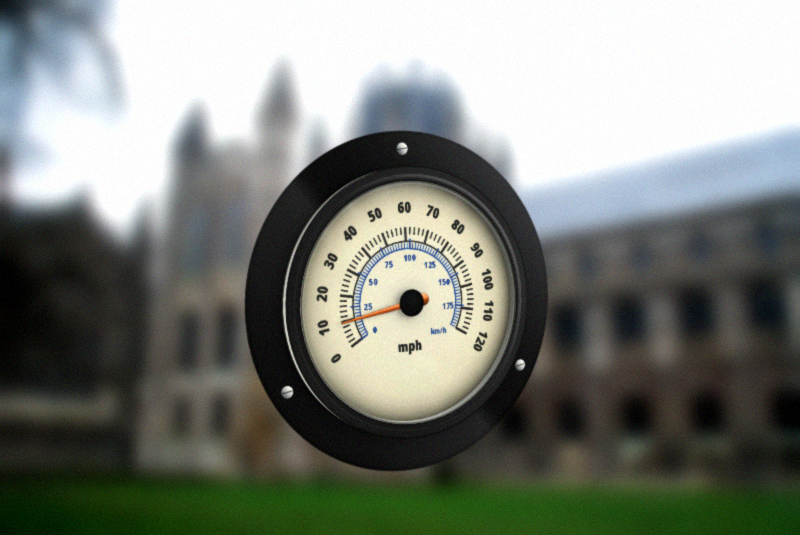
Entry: 10; mph
